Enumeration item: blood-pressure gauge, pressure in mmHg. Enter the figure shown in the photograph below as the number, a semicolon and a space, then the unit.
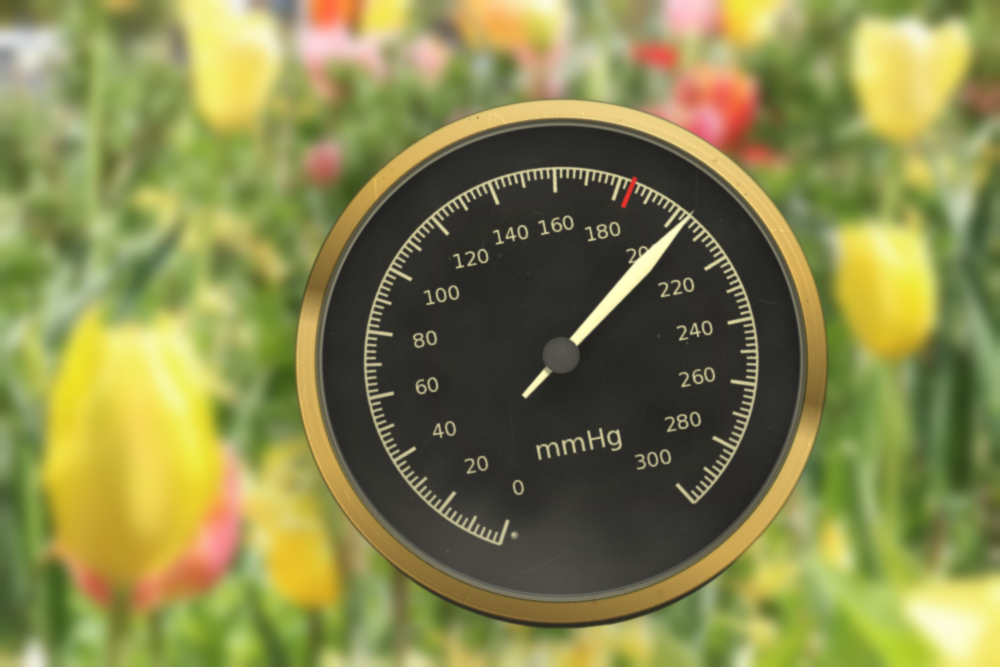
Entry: 204; mmHg
